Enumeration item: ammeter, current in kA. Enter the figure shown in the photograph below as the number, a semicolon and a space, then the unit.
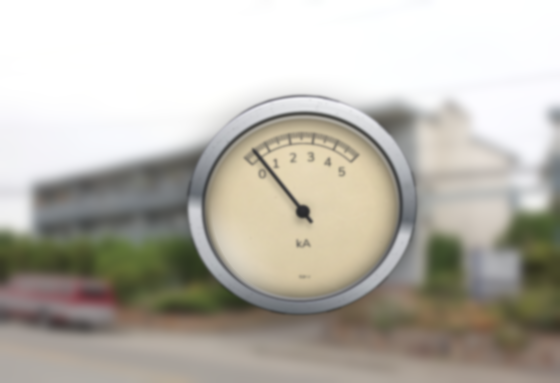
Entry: 0.5; kA
